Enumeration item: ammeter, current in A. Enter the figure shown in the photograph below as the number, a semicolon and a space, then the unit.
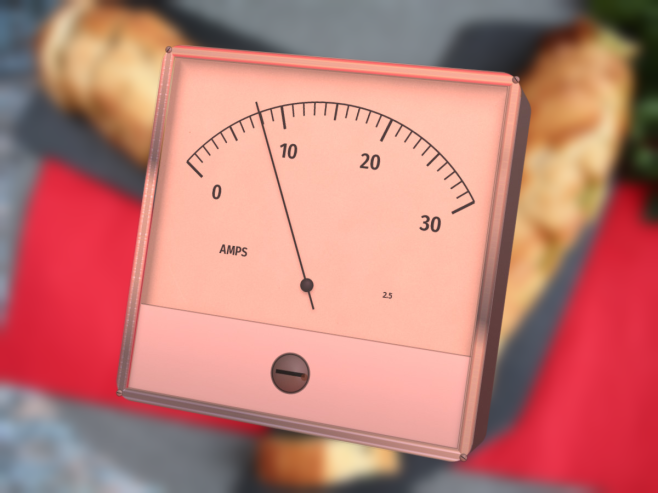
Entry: 8; A
